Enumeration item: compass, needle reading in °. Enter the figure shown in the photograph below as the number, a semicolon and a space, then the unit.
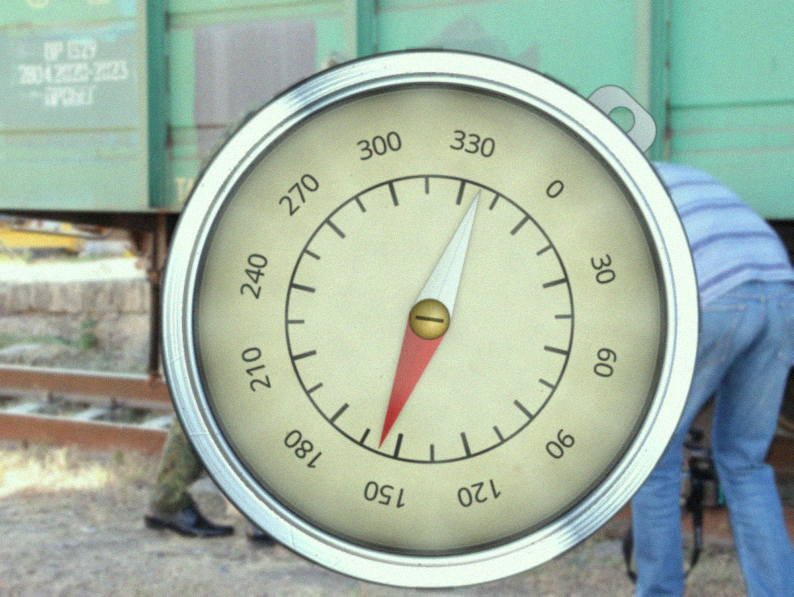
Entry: 157.5; °
